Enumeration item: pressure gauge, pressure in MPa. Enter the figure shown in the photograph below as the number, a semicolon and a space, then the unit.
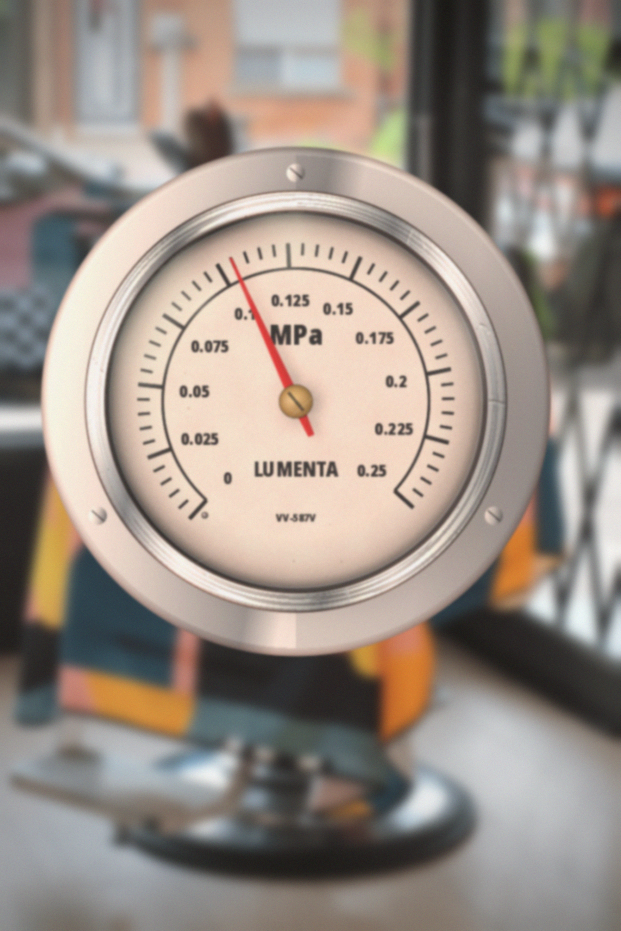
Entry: 0.105; MPa
